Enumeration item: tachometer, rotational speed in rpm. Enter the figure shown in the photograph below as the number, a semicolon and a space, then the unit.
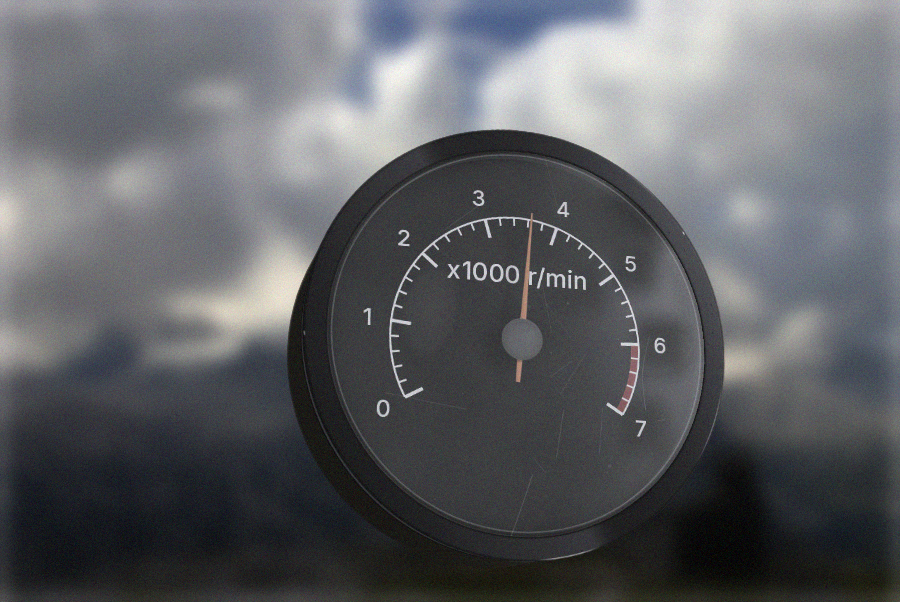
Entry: 3600; rpm
